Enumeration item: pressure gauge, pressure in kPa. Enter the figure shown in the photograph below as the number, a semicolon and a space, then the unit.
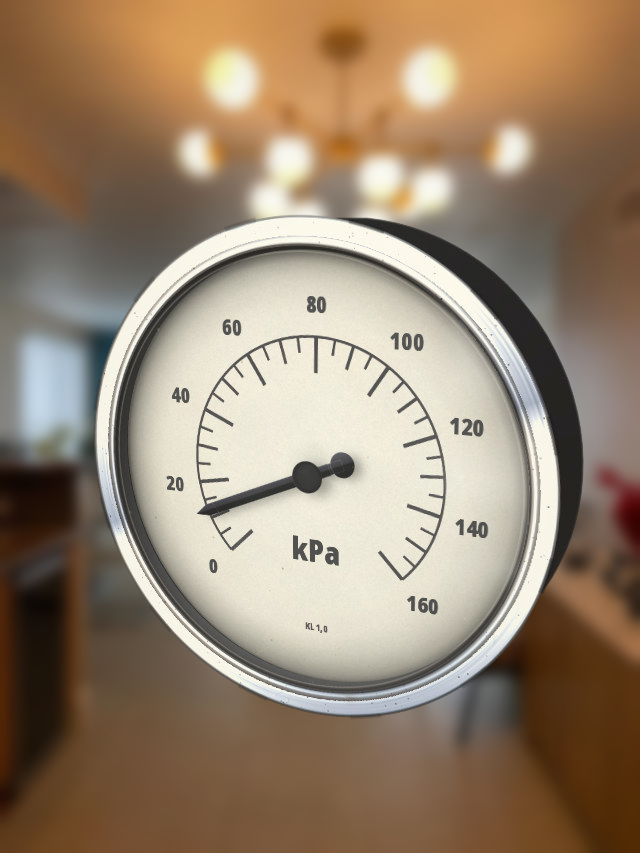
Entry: 12.5; kPa
